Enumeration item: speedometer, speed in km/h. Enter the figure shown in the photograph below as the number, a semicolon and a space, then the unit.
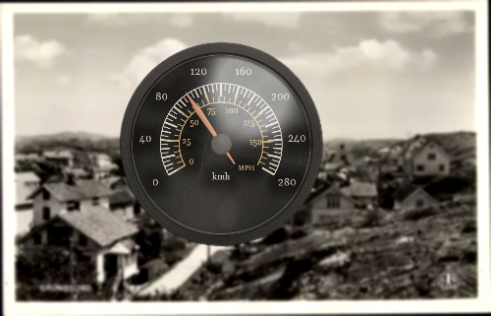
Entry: 100; km/h
